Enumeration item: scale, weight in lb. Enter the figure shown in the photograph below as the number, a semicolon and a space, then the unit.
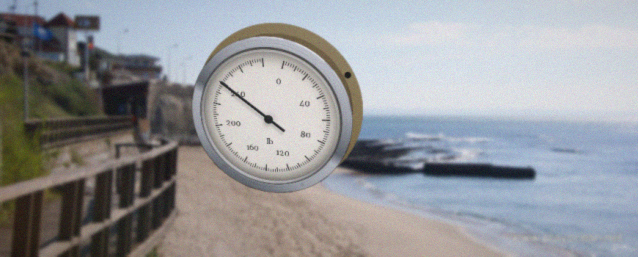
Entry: 240; lb
